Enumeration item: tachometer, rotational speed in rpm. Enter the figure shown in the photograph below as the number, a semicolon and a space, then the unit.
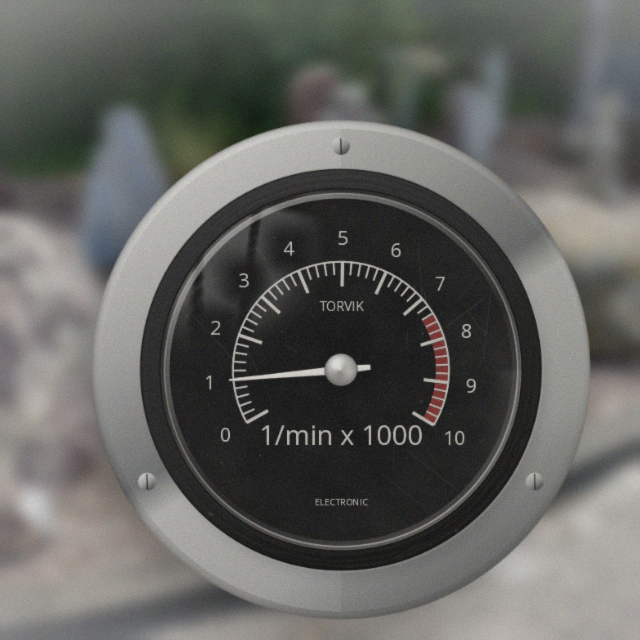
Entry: 1000; rpm
